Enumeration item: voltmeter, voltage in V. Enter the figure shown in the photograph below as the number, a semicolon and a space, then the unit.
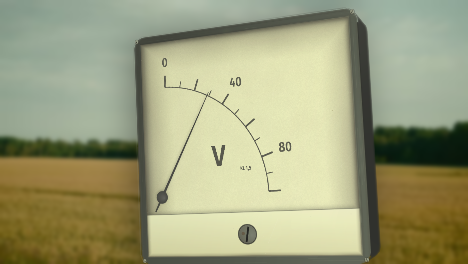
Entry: 30; V
